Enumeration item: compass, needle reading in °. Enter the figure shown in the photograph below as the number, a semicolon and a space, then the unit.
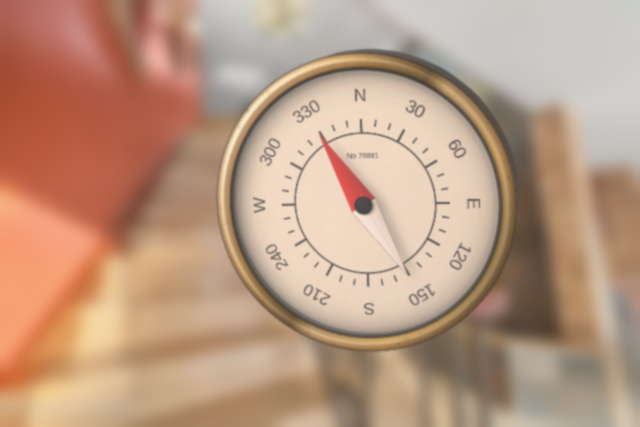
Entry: 330; °
